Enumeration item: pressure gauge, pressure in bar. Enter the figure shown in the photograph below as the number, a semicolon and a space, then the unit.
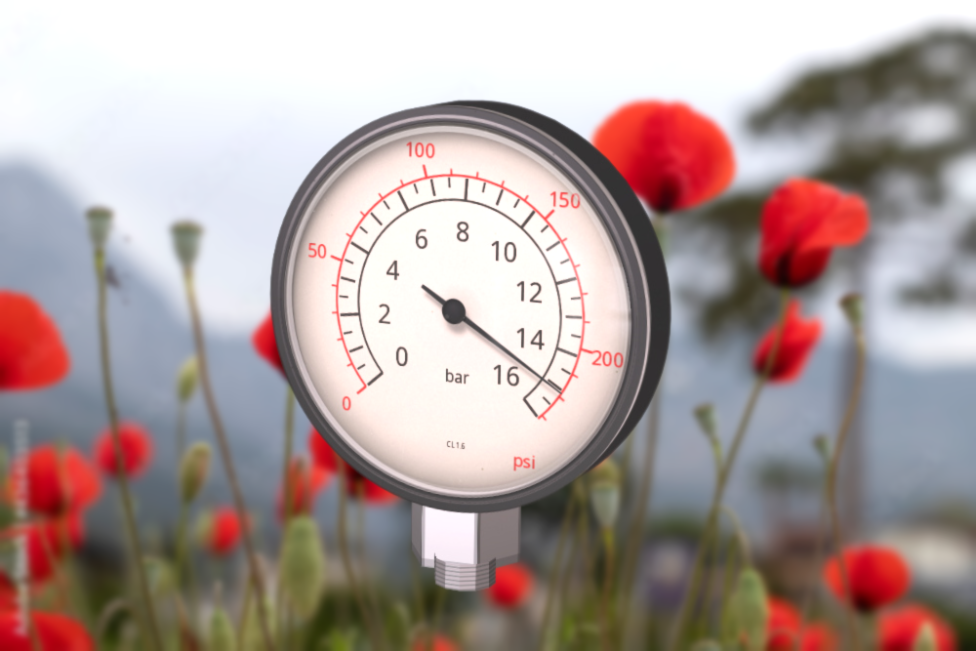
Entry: 15; bar
